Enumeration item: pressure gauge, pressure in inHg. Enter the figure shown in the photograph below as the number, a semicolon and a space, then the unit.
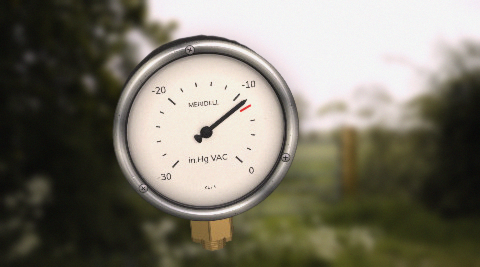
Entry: -9; inHg
